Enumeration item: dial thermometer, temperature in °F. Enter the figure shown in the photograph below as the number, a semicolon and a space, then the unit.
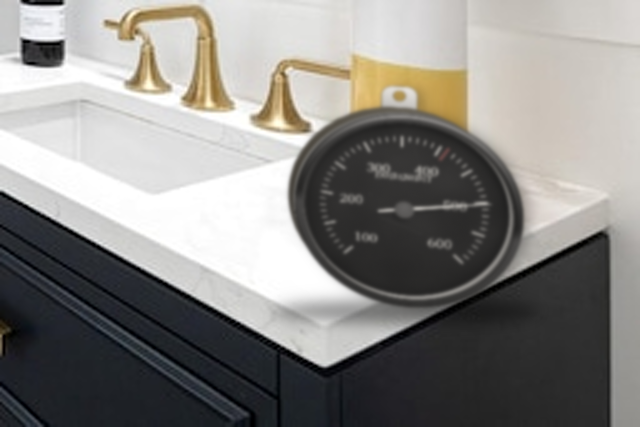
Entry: 500; °F
